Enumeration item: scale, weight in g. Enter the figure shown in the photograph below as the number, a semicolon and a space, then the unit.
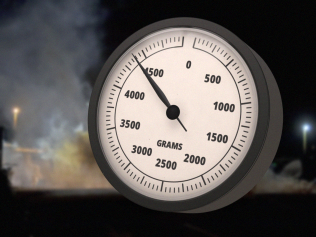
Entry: 4400; g
